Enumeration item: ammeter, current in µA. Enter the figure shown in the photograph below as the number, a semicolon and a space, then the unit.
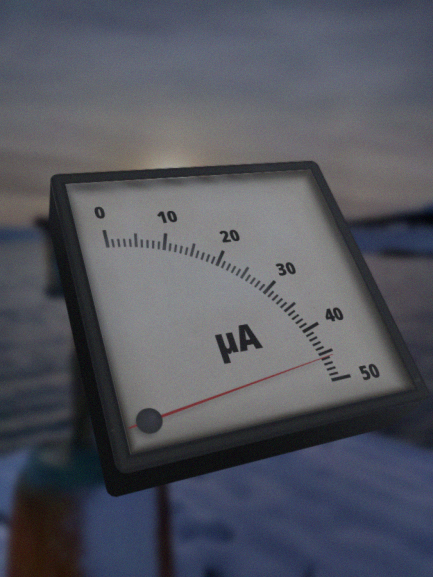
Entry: 46; µA
